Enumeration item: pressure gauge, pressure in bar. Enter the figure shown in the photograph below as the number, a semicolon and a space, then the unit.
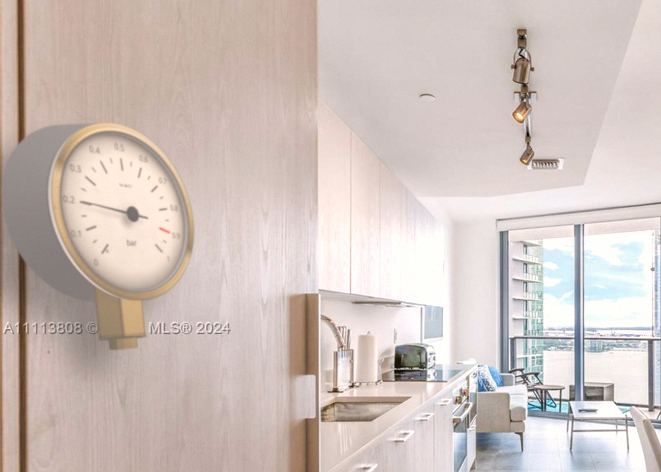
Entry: 0.2; bar
